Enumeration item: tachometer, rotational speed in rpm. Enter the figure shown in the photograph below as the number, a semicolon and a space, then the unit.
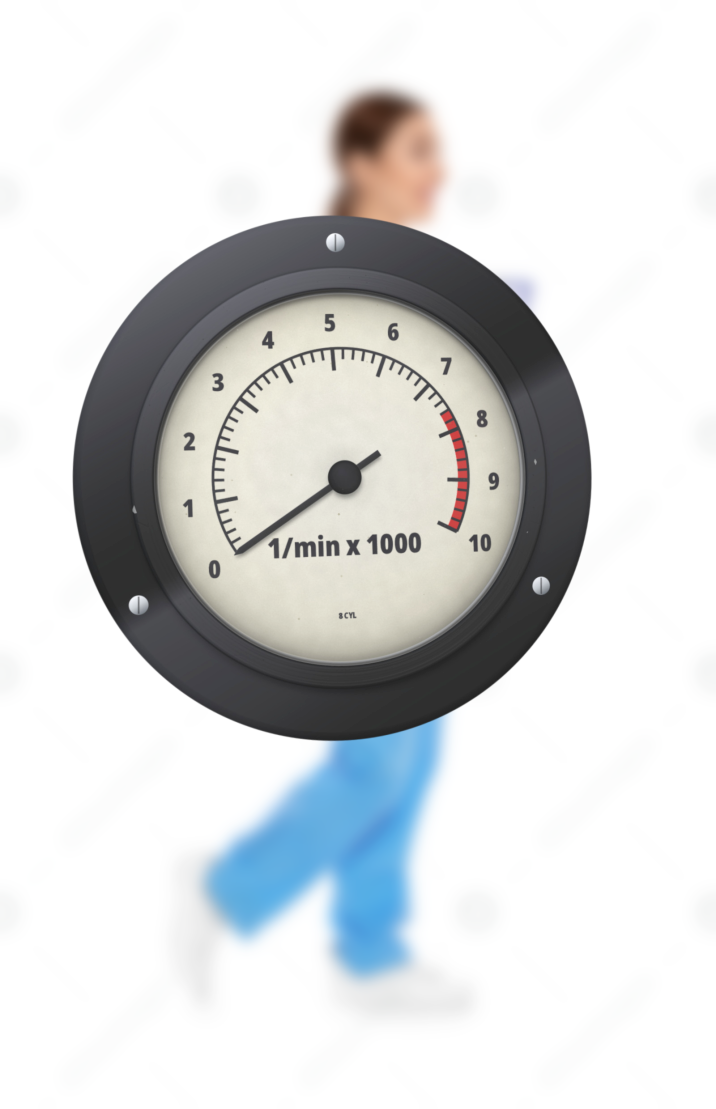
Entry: 0; rpm
